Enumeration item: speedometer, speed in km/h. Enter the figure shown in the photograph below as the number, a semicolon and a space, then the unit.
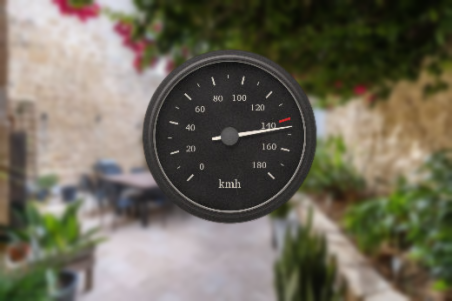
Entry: 145; km/h
